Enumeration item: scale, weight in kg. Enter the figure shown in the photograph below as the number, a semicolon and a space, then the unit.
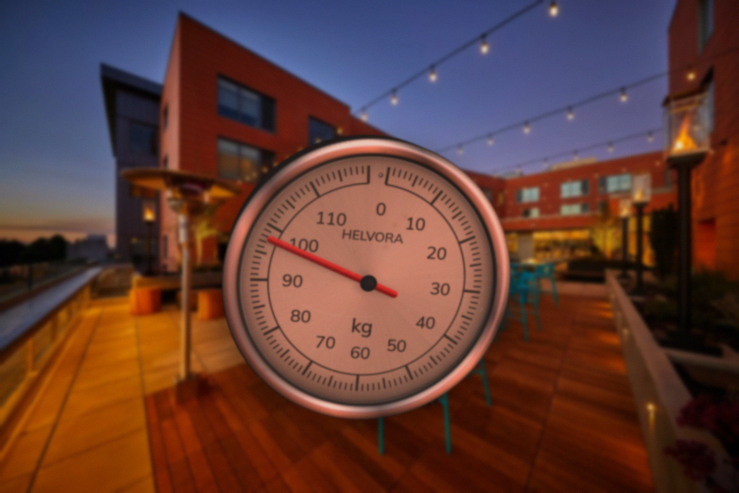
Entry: 98; kg
